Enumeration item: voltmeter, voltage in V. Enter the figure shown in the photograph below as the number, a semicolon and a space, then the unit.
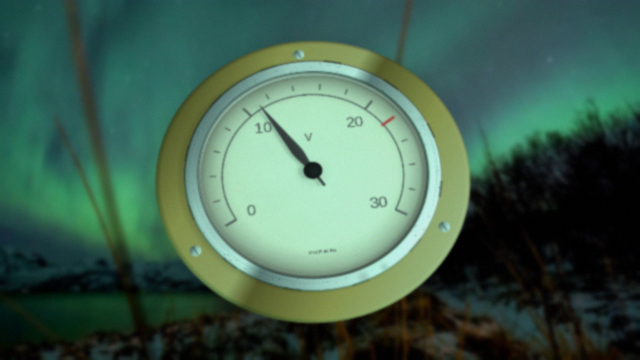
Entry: 11; V
